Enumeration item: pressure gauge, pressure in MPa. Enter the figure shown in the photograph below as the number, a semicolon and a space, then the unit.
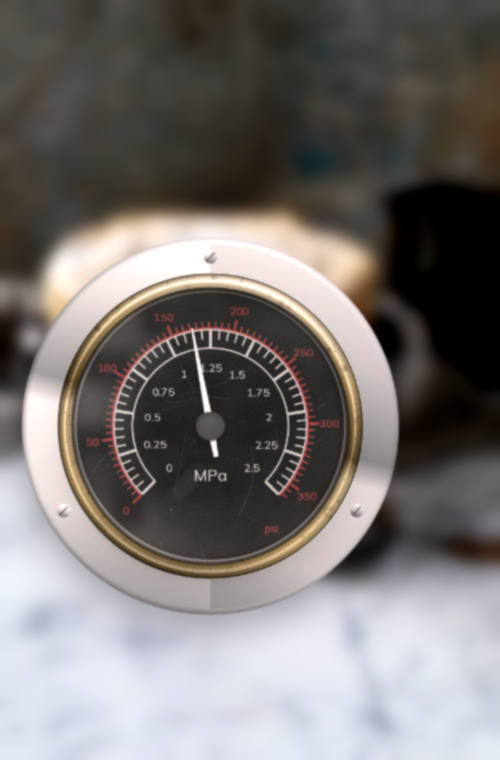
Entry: 1.15; MPa
